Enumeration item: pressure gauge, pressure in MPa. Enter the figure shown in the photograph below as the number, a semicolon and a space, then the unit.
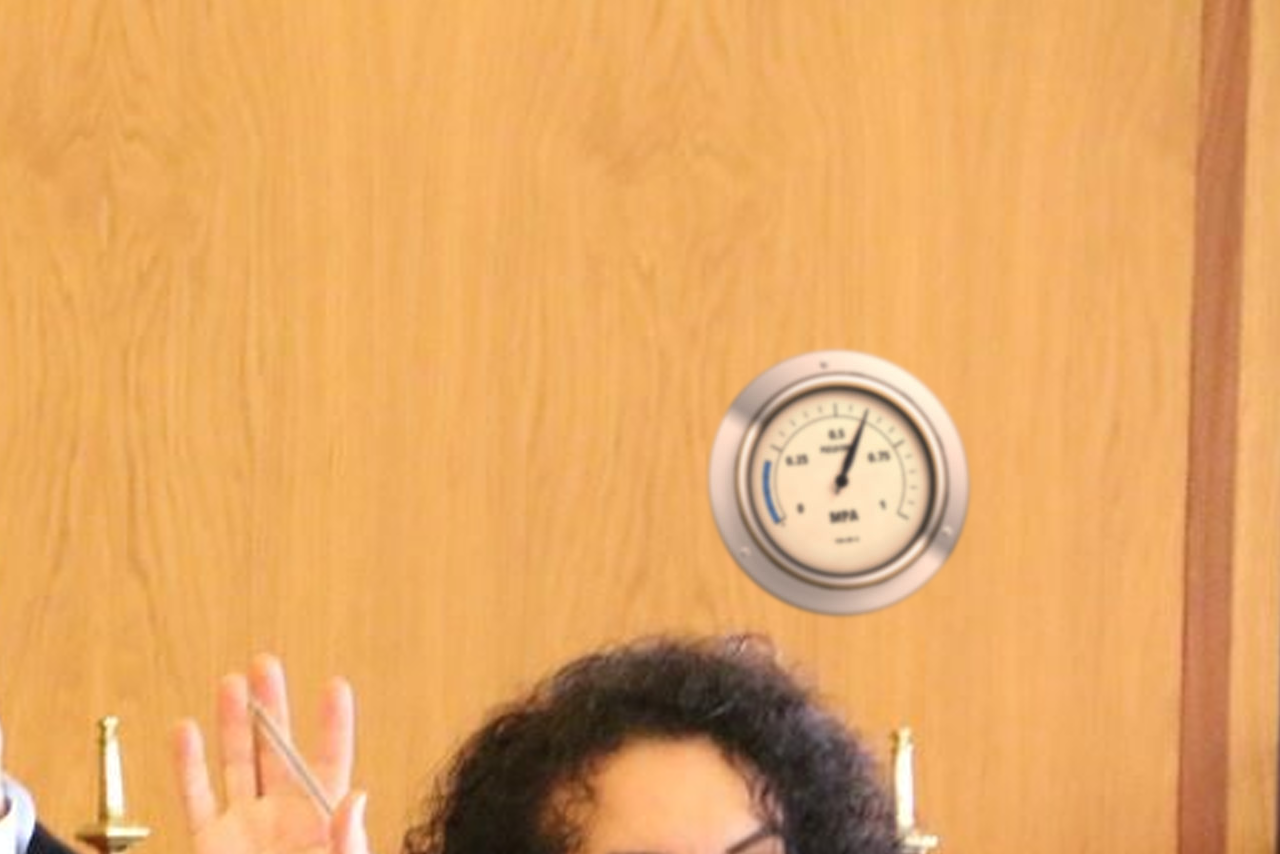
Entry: 0.6; MPa
